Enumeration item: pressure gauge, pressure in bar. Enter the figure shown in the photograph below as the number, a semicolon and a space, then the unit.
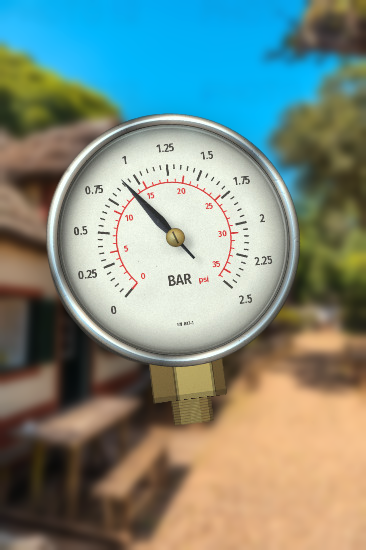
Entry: 0.9; bar
